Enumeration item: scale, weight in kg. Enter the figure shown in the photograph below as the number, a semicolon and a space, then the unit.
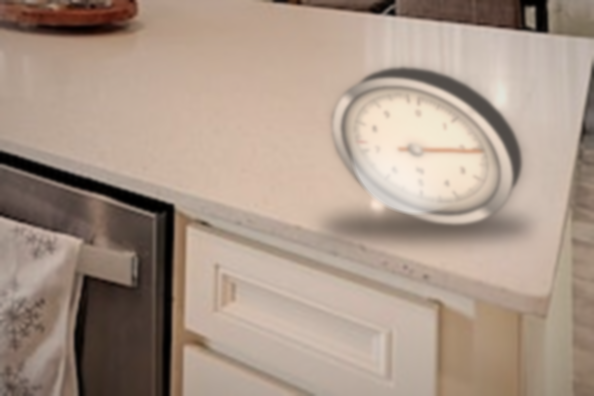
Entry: 2; kg
